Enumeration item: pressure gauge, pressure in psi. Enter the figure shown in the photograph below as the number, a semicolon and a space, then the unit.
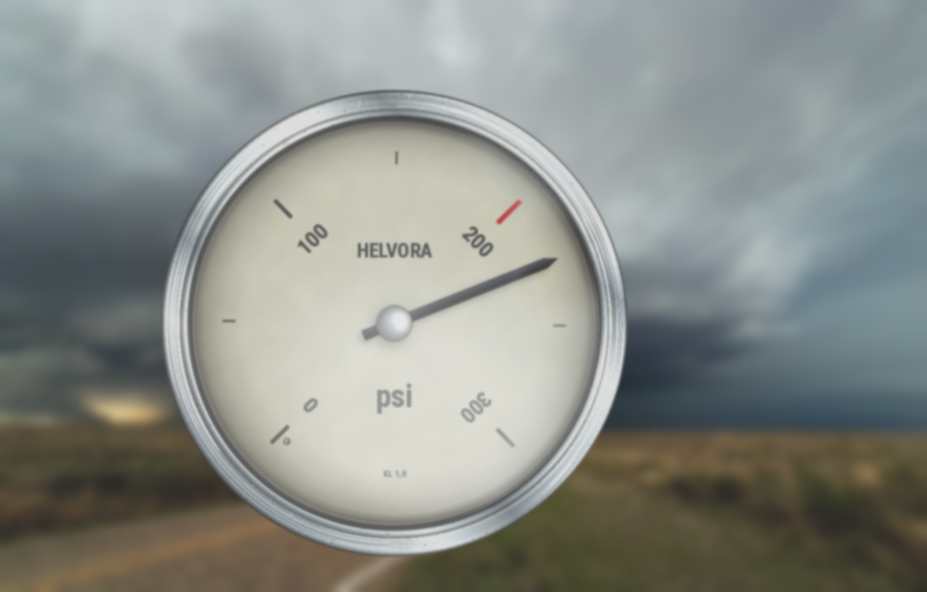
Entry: 225; psi
